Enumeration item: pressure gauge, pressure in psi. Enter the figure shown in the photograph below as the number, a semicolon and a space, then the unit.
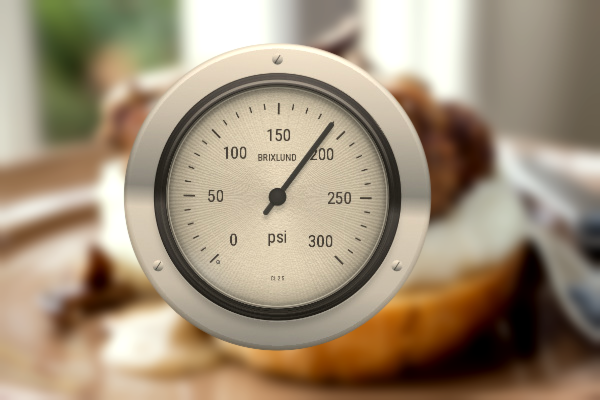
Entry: 190; psi
